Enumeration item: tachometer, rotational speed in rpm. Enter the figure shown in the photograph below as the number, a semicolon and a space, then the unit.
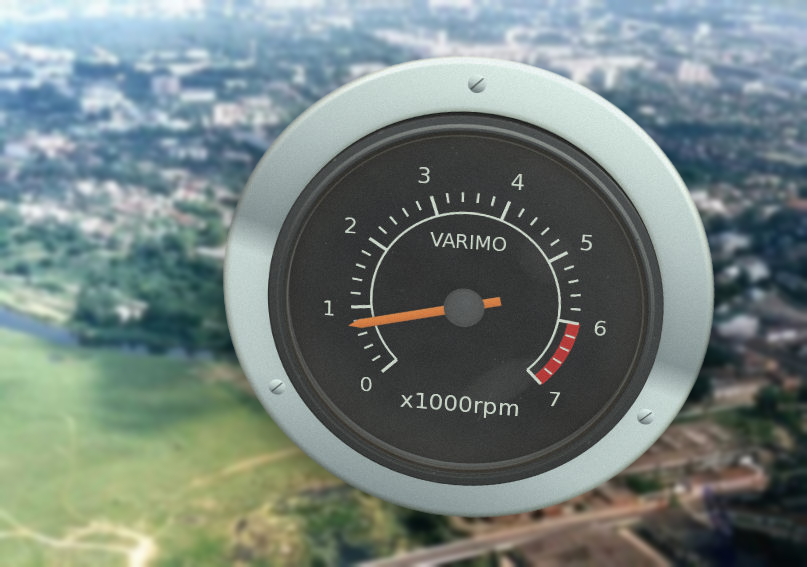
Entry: 800; rpm
